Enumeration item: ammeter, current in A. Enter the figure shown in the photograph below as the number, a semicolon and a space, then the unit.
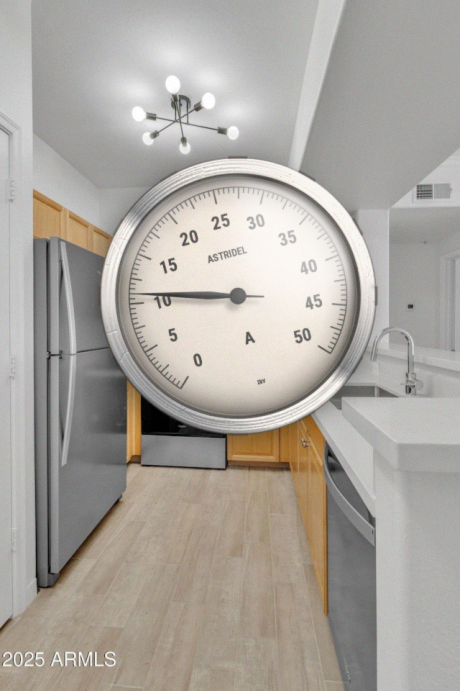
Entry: 11; A
